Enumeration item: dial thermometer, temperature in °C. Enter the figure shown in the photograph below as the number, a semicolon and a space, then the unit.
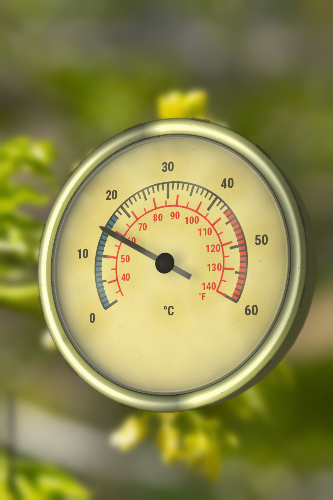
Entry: 15; °C
